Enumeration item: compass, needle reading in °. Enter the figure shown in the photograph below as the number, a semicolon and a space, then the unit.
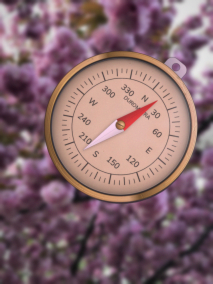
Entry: 15; °
